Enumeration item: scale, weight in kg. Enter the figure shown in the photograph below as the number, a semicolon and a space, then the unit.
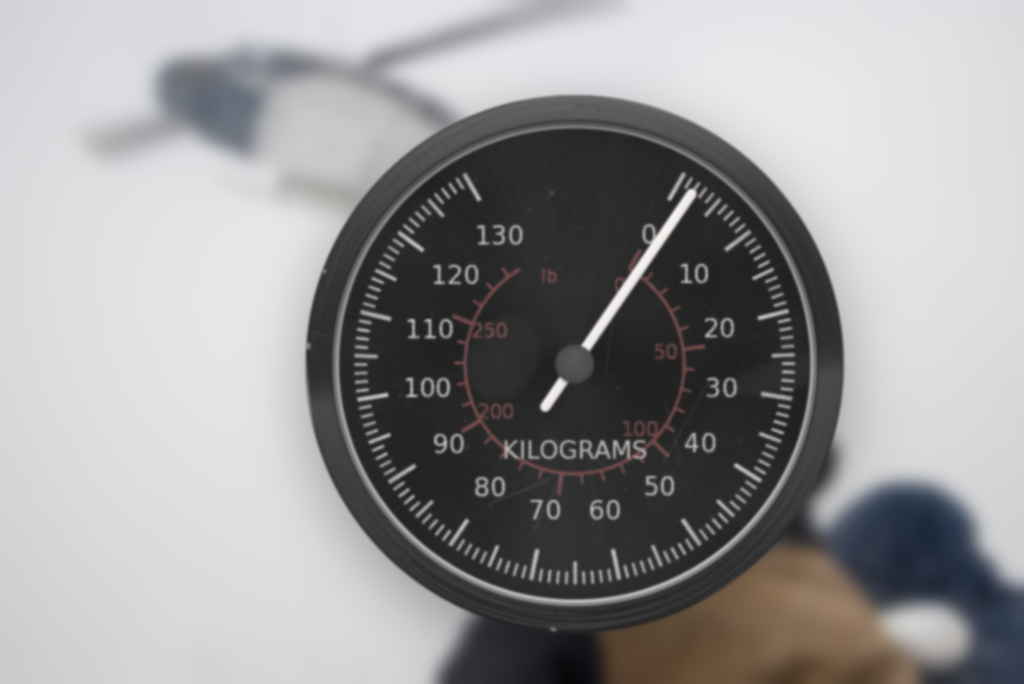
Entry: 2; kg
